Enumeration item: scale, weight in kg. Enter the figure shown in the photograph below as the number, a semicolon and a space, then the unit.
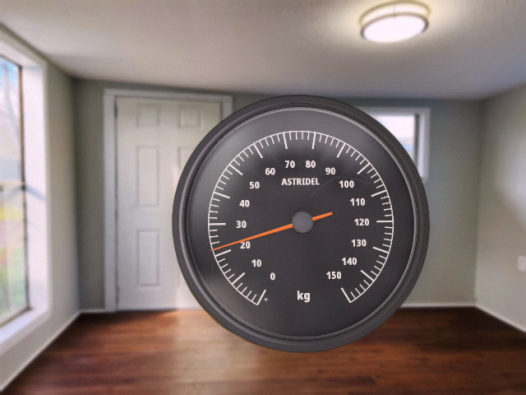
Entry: 22; kg
